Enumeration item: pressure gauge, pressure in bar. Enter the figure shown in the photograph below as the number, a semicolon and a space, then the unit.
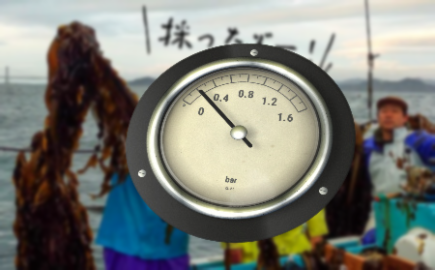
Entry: 0.2; bar
